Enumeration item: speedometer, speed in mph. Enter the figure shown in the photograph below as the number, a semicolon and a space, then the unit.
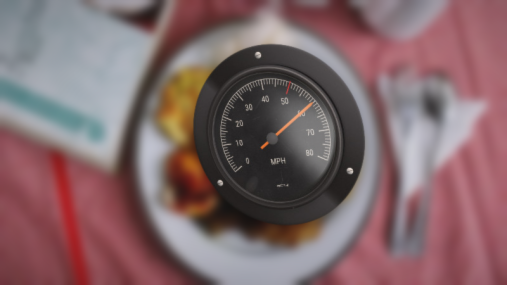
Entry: 60; mph
